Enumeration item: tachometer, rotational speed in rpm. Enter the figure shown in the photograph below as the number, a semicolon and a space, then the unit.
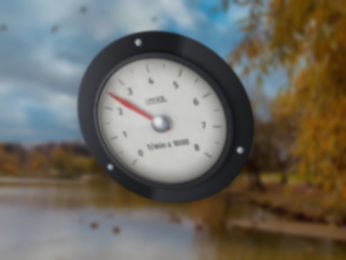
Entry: 2500; rpm
